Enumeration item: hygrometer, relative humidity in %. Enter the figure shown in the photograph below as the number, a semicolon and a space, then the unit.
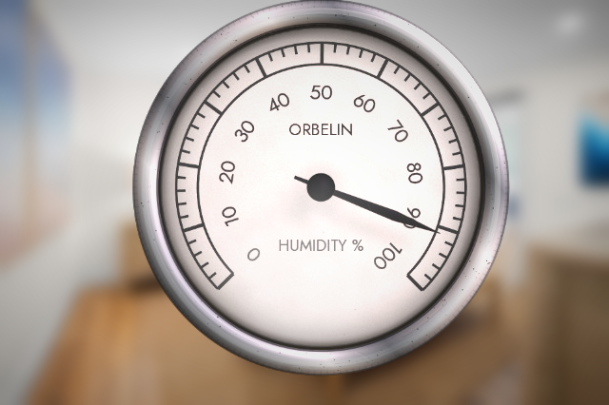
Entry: 91; %
